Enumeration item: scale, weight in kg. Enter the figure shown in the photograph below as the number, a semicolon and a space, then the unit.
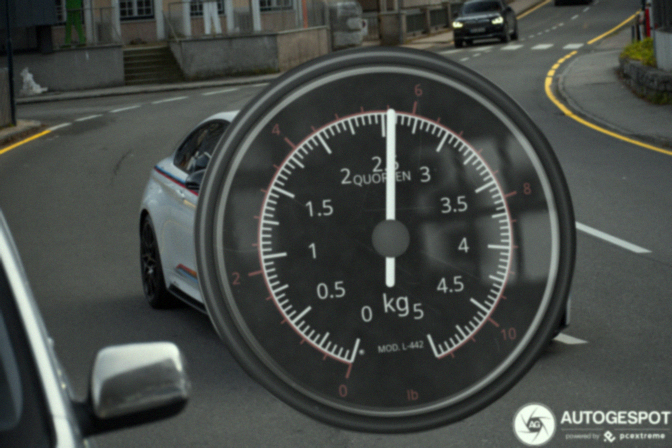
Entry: 2.55; kg
